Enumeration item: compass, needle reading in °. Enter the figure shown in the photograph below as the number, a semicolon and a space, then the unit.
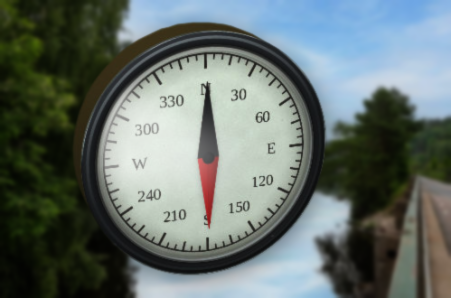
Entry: 180; °
